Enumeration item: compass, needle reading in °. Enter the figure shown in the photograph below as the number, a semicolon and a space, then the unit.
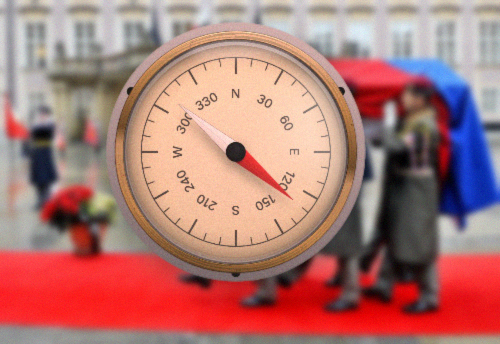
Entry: 130; °
